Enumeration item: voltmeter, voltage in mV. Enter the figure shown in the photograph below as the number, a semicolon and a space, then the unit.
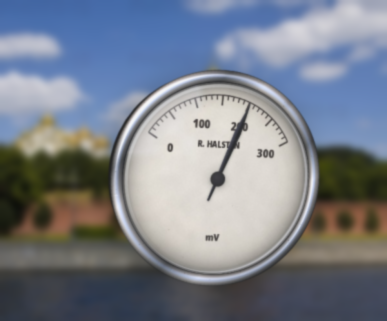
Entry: 200; mV
